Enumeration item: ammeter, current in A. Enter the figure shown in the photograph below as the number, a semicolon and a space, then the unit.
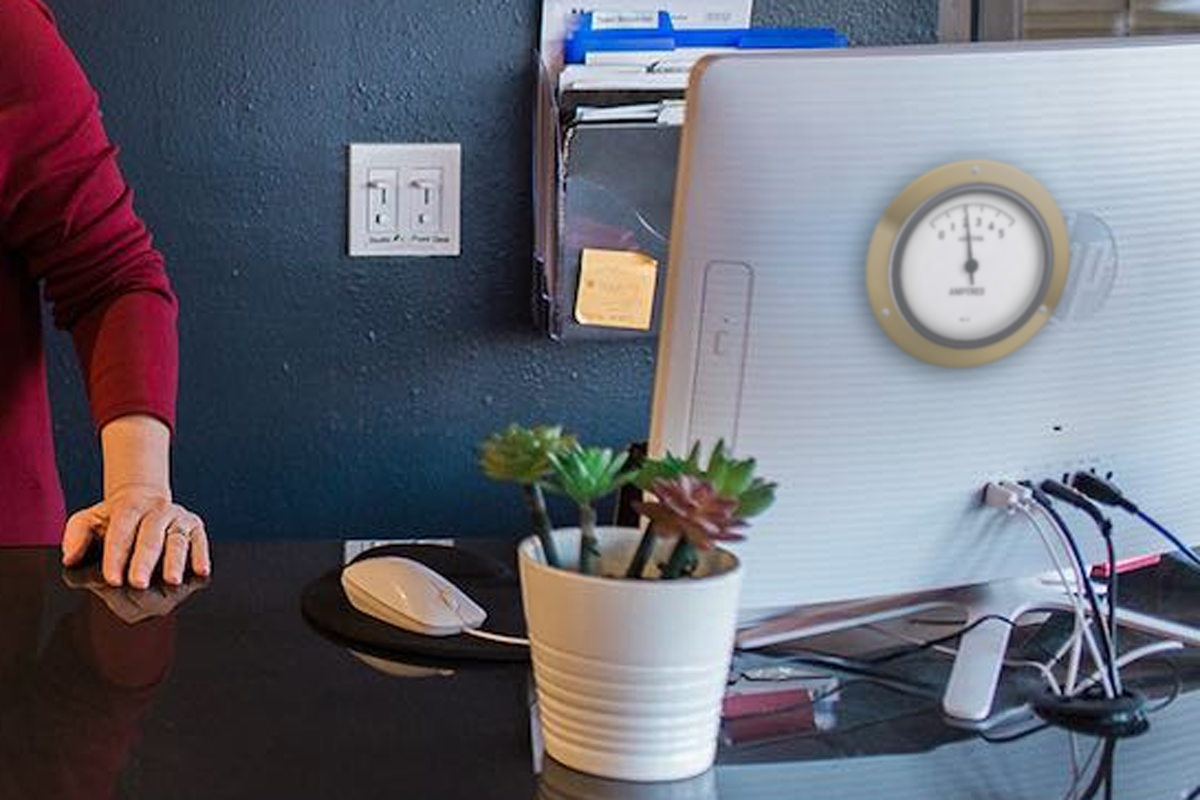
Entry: 2; A
